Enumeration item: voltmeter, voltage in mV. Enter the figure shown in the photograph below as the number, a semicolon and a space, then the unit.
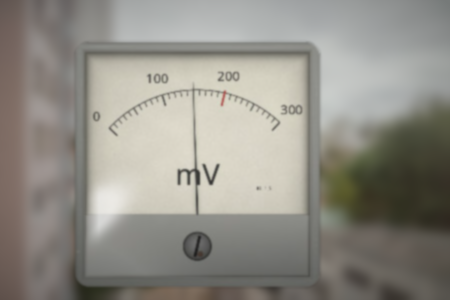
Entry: 150; mV
